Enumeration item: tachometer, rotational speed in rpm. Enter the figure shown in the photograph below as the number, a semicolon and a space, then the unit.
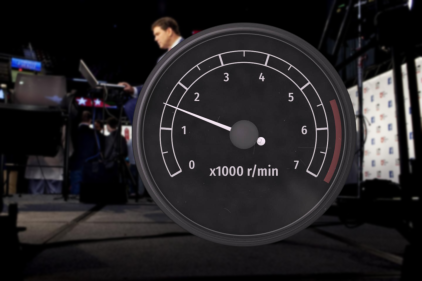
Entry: 1500; rpm
